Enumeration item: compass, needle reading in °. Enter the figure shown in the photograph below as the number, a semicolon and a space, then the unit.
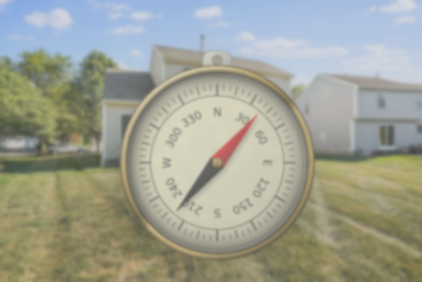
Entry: 40; °
